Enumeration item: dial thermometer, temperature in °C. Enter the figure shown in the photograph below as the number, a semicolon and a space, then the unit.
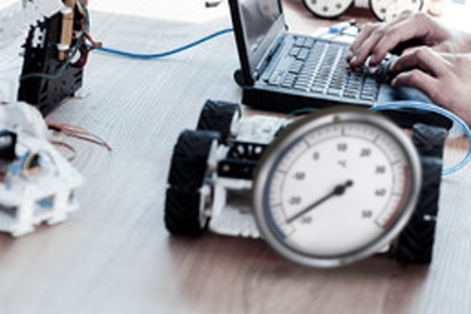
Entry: -26; °C
